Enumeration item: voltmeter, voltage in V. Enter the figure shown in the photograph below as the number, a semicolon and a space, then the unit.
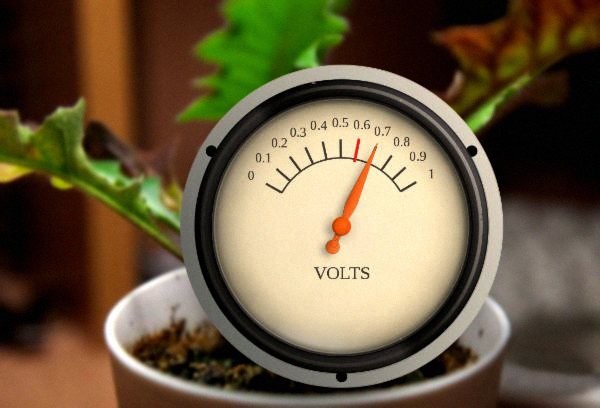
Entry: 0.7; V
